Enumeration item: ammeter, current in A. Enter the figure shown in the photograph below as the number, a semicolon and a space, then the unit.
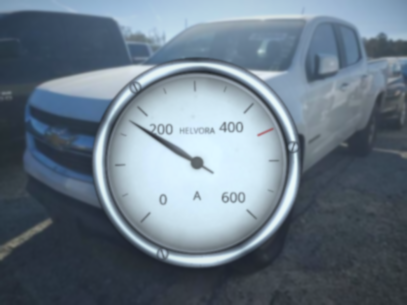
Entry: 175; A
